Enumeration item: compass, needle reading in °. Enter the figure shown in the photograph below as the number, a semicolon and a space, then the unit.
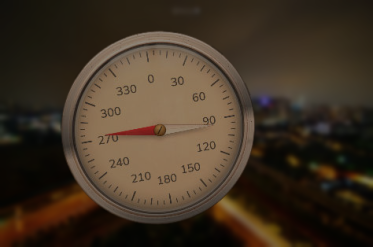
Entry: 275; °
